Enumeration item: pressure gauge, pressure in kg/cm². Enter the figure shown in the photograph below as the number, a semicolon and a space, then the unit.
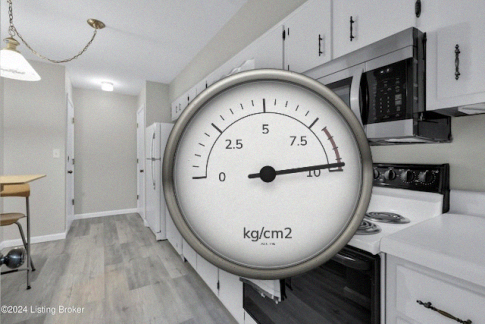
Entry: 9.75; kg/cm²
